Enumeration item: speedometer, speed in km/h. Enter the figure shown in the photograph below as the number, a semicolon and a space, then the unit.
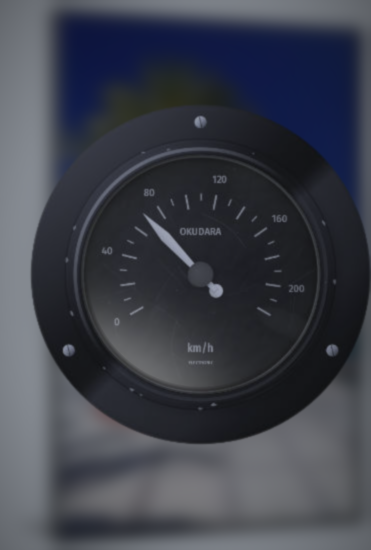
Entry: 70; km/h
